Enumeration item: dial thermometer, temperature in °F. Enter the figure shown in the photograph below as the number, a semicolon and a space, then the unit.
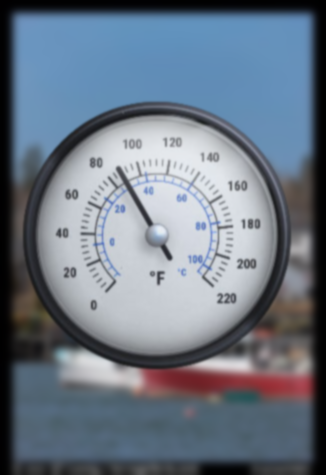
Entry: 88; °F
